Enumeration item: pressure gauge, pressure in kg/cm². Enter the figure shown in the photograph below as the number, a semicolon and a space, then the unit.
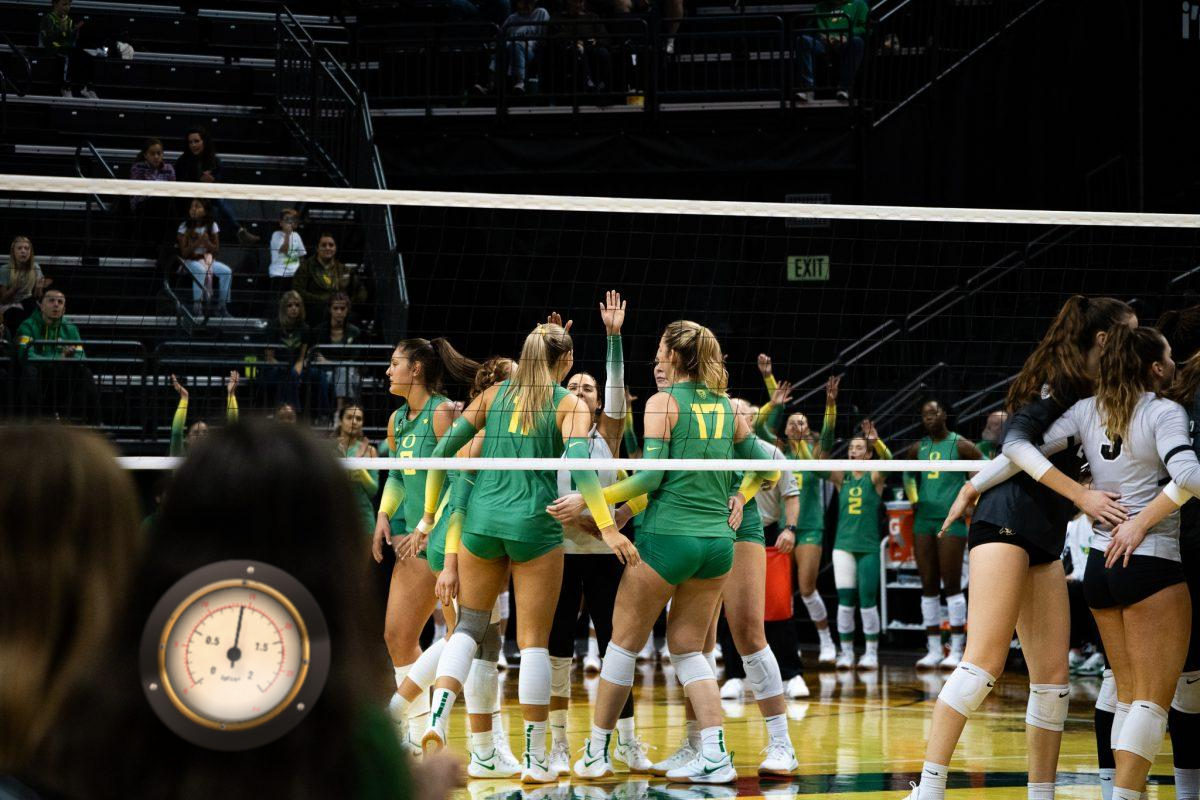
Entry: 1; kg/cm²
